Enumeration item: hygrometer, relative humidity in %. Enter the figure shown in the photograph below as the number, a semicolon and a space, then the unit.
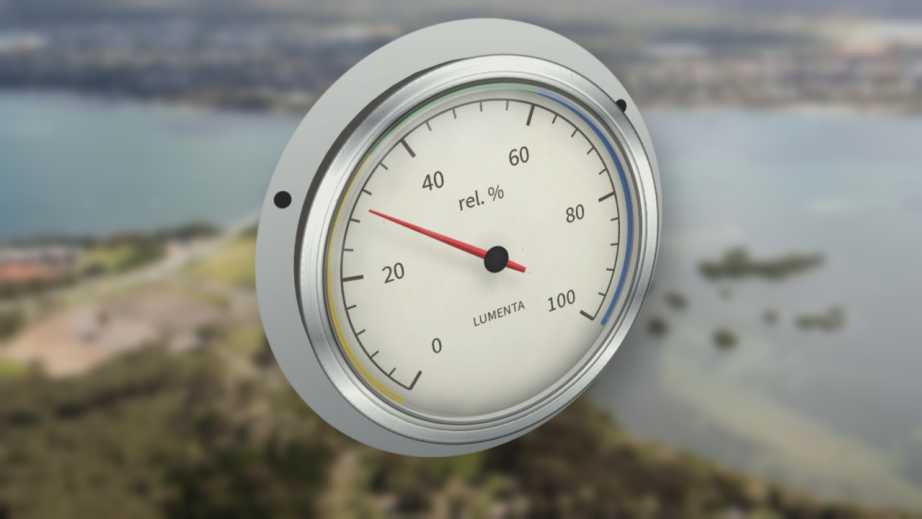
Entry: 30; %
